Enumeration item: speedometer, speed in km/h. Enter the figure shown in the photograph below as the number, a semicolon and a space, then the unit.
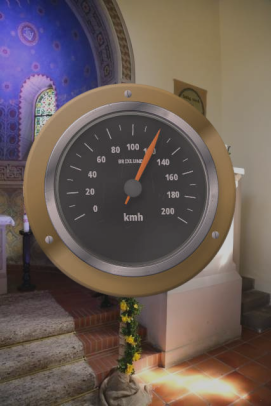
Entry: 120; km/h
